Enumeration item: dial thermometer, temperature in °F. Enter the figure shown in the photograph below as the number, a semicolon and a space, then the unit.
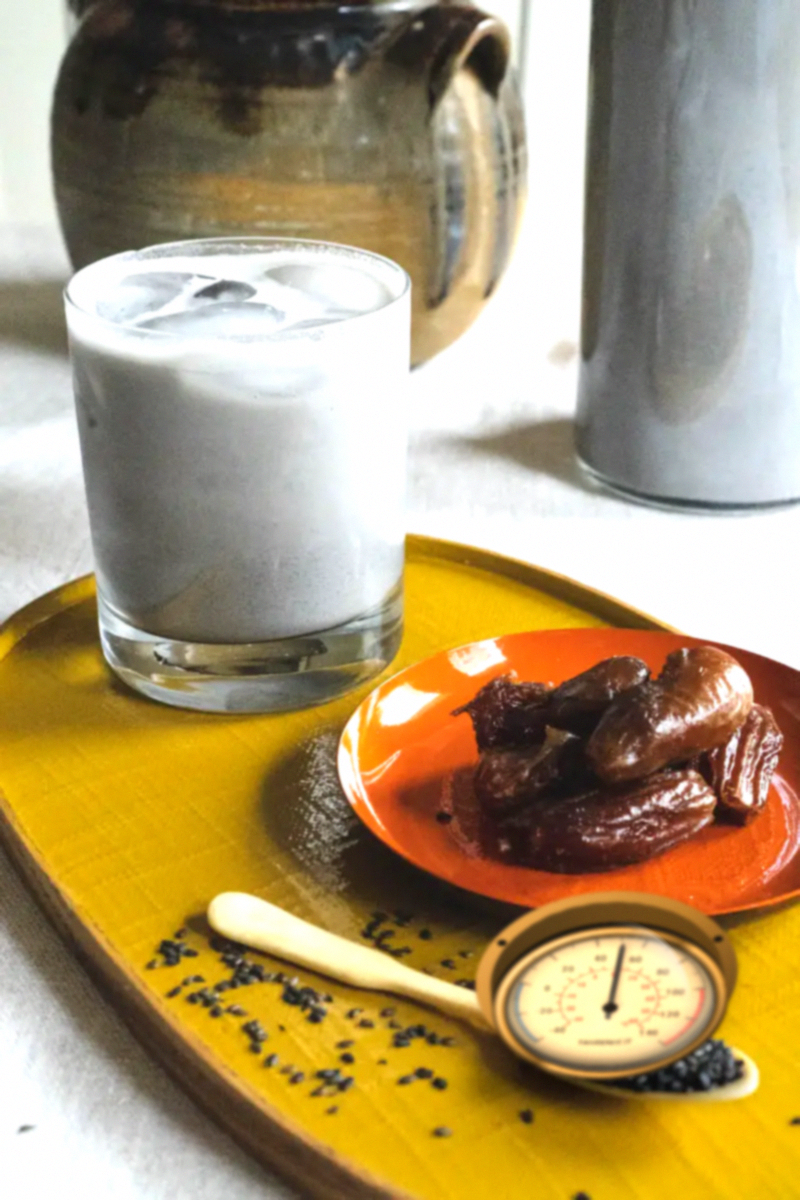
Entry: 50; °F
